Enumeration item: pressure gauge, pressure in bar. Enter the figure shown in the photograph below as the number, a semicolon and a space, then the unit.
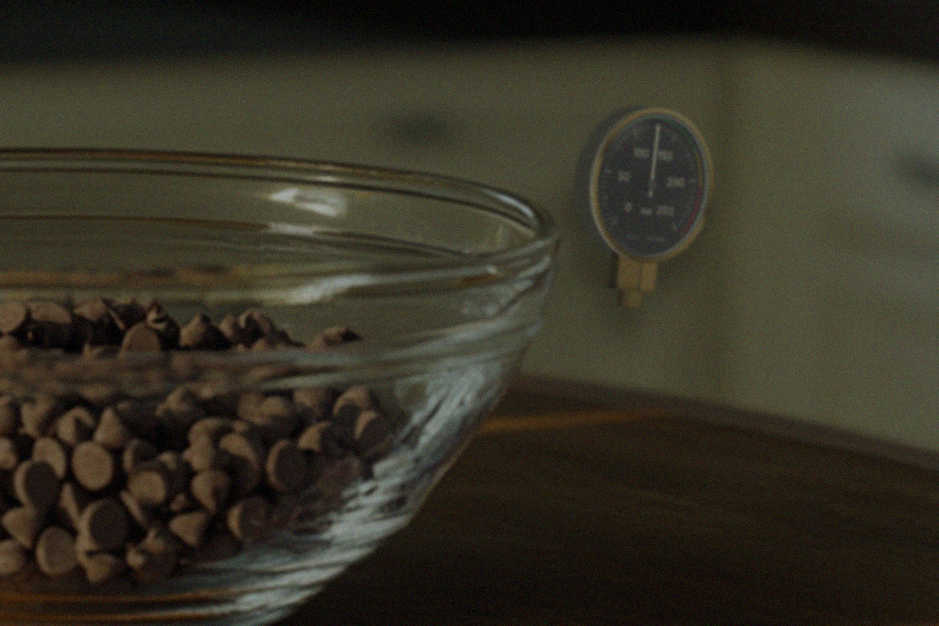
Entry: 125; bar
